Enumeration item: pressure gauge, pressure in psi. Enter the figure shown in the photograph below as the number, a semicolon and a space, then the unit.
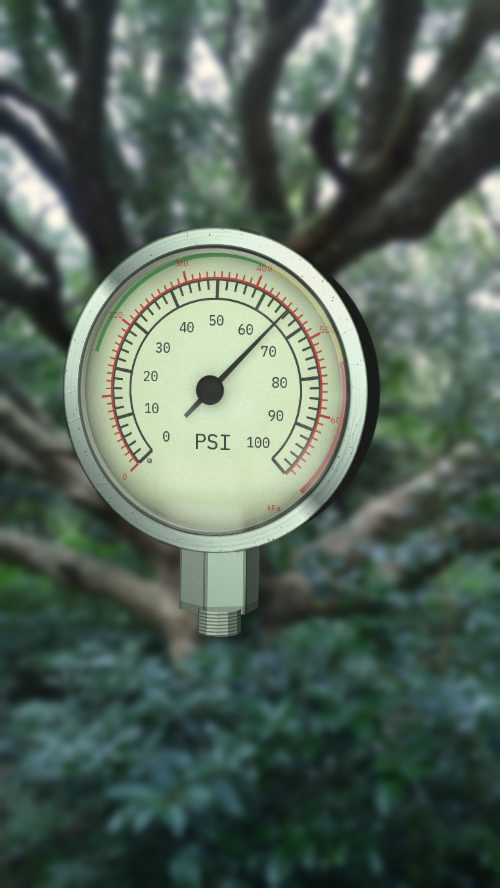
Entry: 66; psi
